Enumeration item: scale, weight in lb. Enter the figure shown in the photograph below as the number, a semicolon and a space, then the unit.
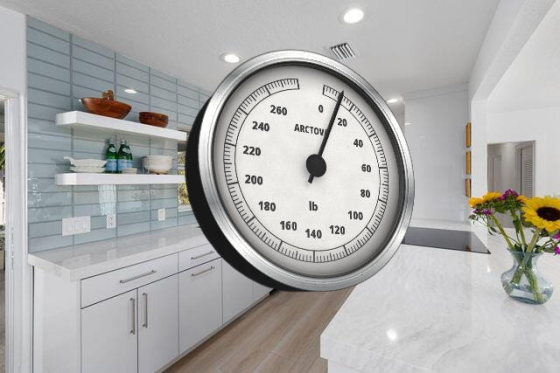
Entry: 10; lb
